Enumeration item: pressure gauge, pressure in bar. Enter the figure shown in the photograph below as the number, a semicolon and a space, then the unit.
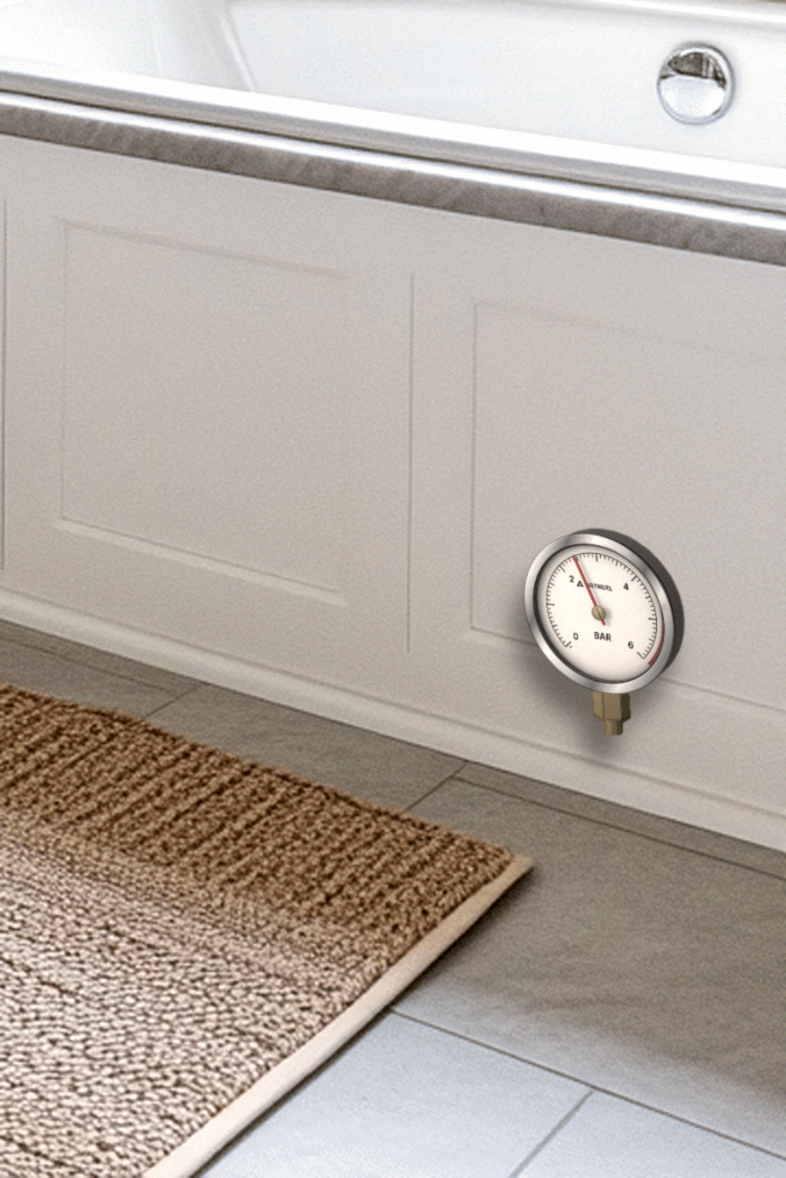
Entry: 2.5; bar
